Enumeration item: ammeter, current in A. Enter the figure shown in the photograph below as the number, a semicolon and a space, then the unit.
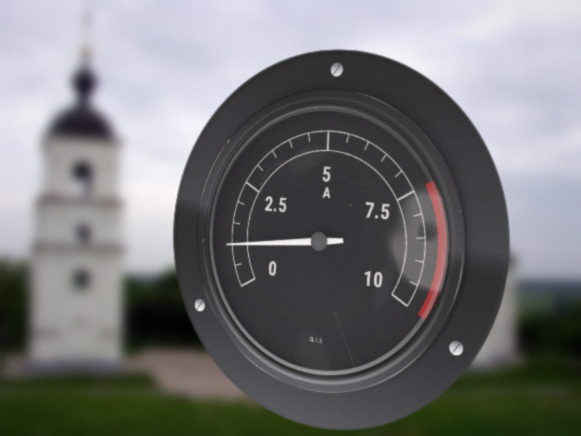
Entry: 1; A
